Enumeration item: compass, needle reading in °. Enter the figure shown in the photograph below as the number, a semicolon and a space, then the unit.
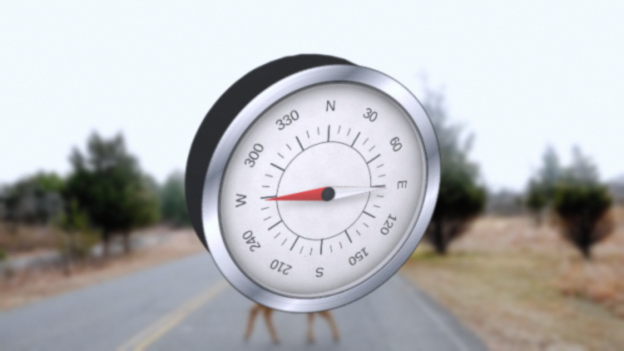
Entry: 270; °
